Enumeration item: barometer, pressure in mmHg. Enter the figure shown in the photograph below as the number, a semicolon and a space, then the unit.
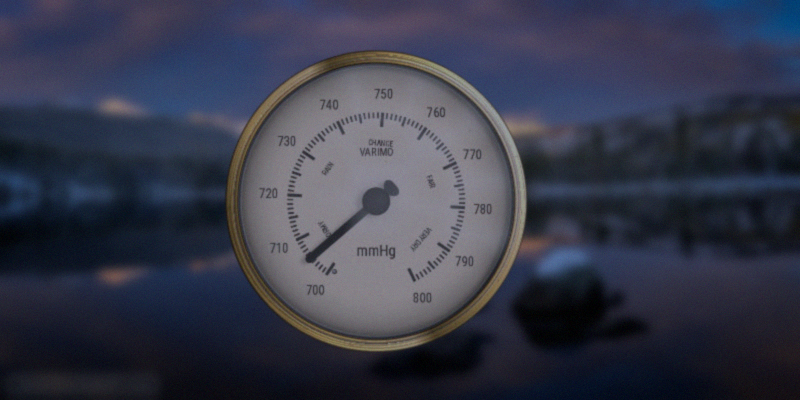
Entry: 705; mmHg
